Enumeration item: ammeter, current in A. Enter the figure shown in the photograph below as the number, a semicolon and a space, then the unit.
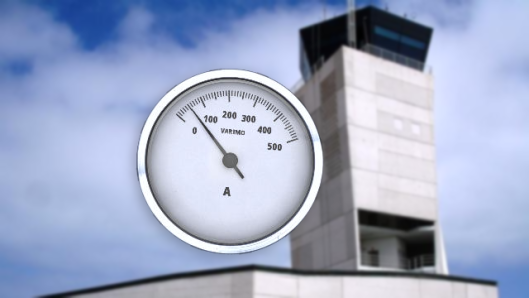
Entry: 50; A
